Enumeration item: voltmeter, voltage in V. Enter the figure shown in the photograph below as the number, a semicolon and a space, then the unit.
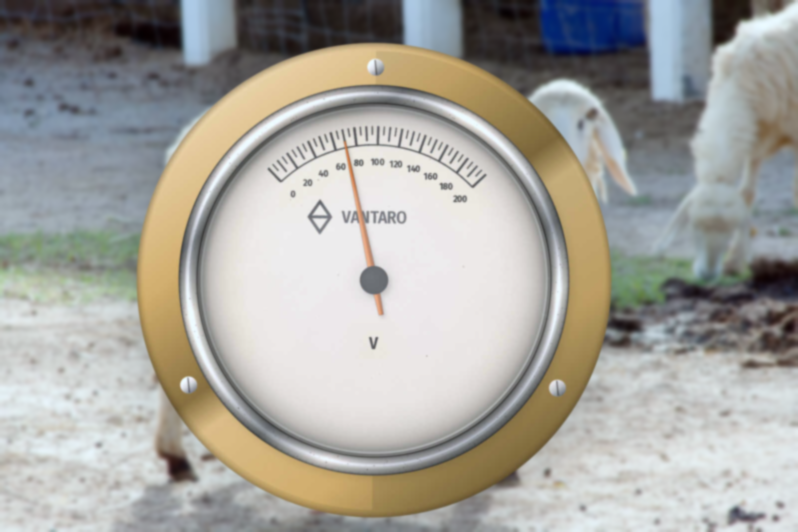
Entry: 70; V
